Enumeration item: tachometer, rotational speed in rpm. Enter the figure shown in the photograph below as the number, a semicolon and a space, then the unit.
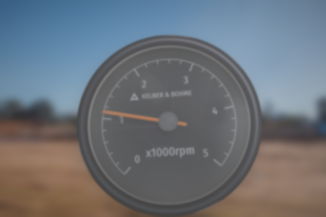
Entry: 1100; rpm
